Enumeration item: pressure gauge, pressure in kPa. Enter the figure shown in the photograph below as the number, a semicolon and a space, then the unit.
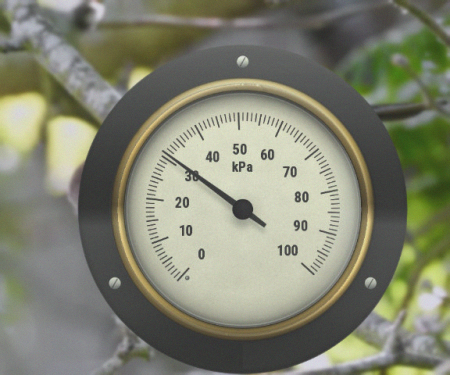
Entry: 31; kPa
